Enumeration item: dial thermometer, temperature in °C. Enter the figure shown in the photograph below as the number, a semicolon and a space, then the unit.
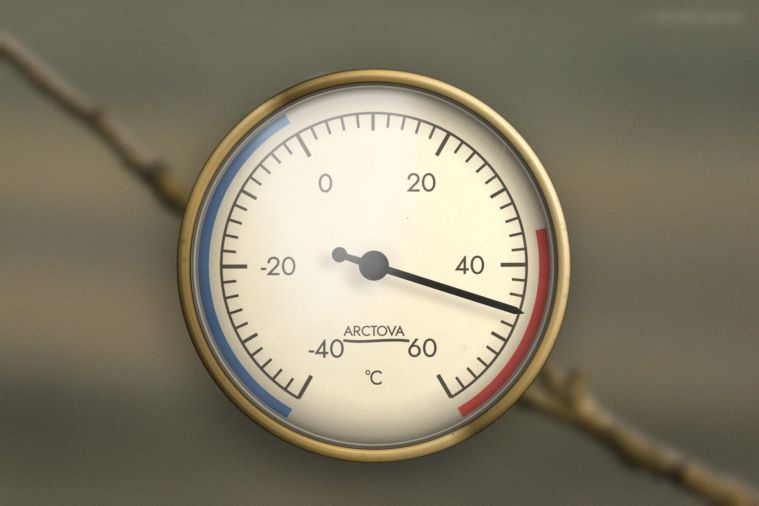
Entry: 46; °C
